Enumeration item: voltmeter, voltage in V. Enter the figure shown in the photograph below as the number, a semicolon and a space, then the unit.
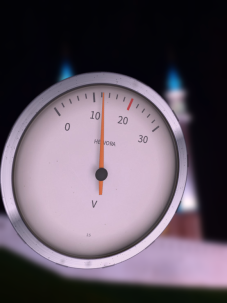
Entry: 12; V
